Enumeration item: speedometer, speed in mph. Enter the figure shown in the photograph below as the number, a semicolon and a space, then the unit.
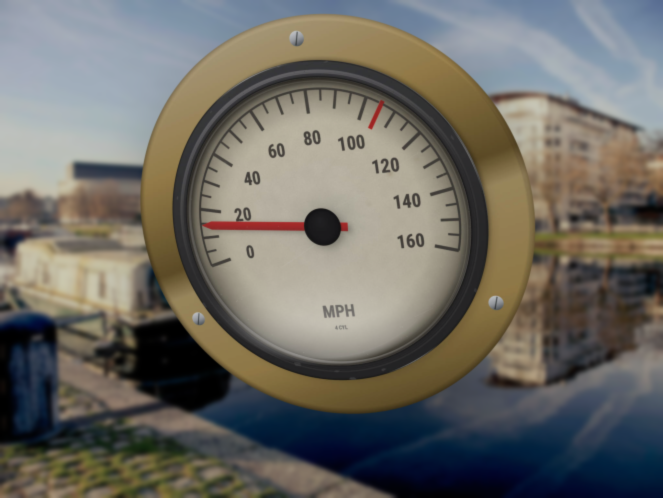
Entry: 15; mph
